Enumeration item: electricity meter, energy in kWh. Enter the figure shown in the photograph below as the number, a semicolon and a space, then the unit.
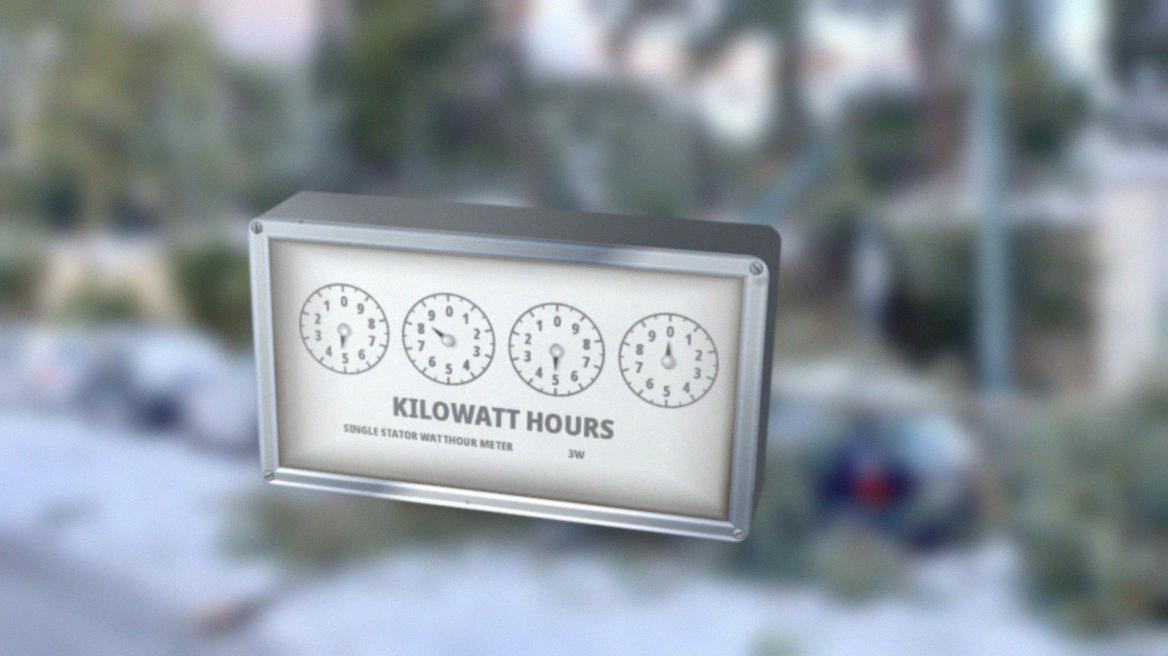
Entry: 4850; kWh
